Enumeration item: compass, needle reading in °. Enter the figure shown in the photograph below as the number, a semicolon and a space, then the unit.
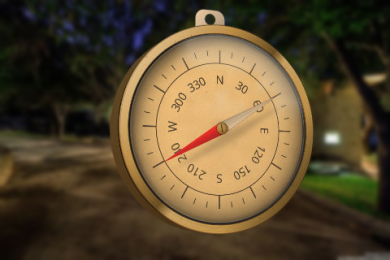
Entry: 240; °
